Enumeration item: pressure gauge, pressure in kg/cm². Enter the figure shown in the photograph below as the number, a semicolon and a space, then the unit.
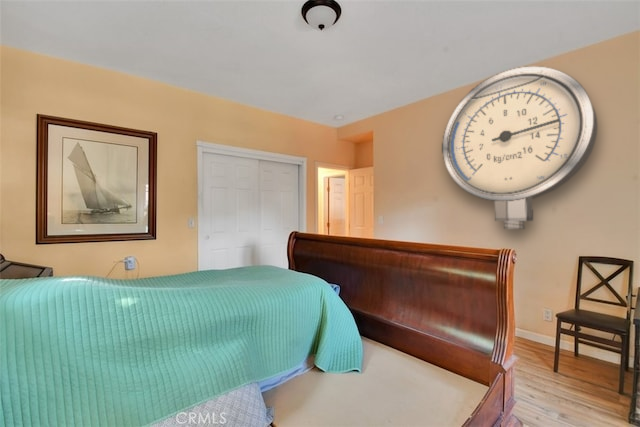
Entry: 13; kg/cm²
